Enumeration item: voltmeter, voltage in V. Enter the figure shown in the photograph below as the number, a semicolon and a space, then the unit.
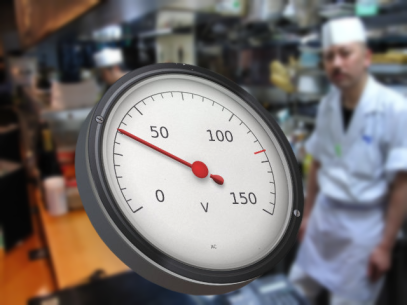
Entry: 35; V
